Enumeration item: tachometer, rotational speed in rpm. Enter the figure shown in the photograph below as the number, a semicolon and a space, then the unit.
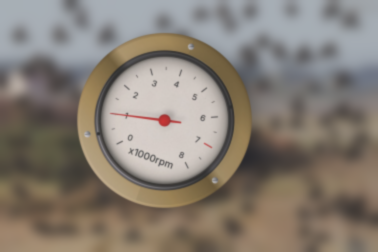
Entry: 1000; rpm
